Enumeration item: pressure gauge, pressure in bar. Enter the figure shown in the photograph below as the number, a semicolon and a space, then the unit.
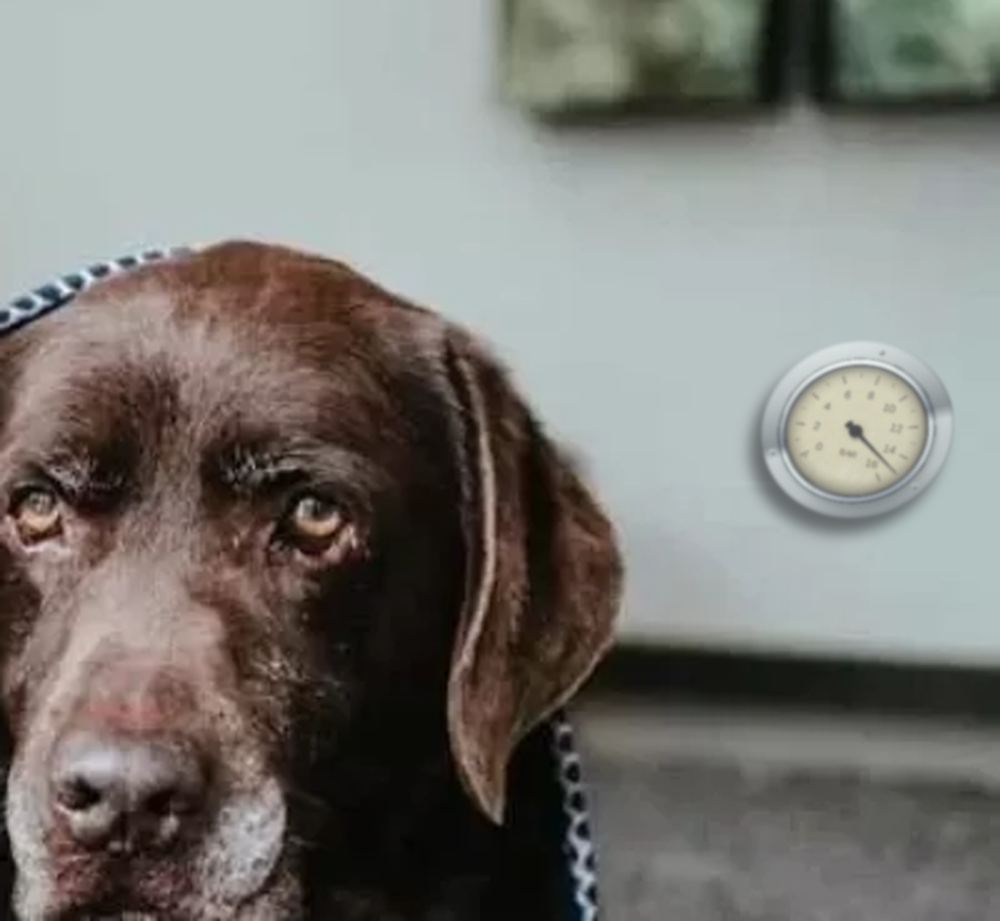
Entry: 15; bar
